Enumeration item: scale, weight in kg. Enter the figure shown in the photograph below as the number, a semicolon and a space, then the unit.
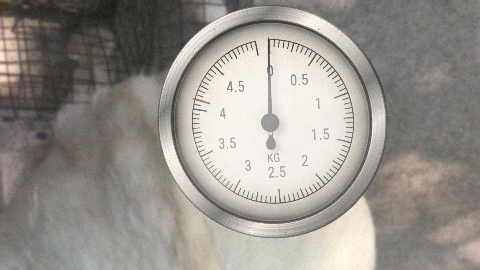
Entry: 0; kg
